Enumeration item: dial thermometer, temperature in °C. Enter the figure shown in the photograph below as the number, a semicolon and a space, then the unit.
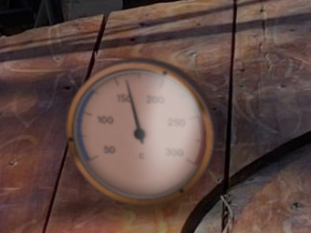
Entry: 162.5; °C
